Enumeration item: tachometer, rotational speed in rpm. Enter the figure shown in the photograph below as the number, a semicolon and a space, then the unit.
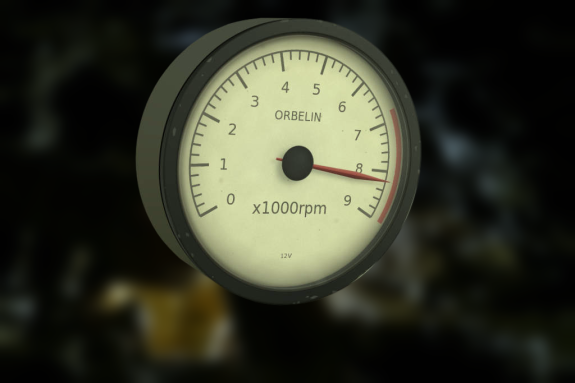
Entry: 8200; rpm
